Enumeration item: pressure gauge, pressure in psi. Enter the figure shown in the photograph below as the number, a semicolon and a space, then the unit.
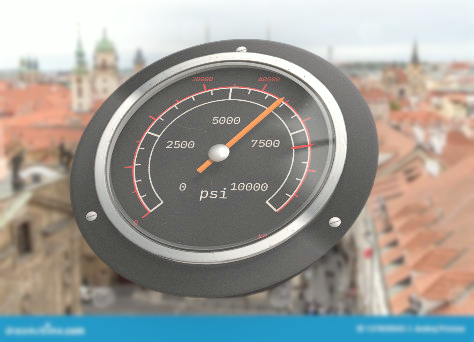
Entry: 6500; psi
